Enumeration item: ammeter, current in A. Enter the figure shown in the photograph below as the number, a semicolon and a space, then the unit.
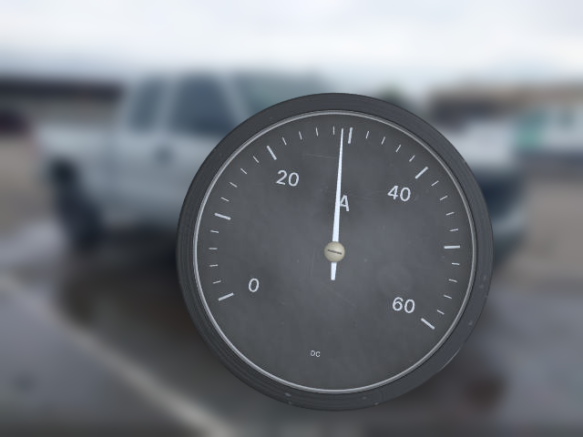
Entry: 29; A
